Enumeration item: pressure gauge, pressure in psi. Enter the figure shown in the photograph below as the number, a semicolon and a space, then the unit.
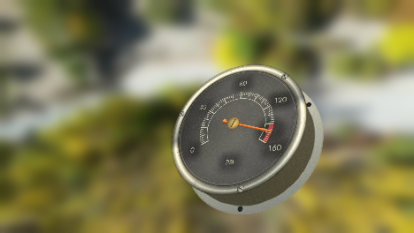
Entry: 150; psi
